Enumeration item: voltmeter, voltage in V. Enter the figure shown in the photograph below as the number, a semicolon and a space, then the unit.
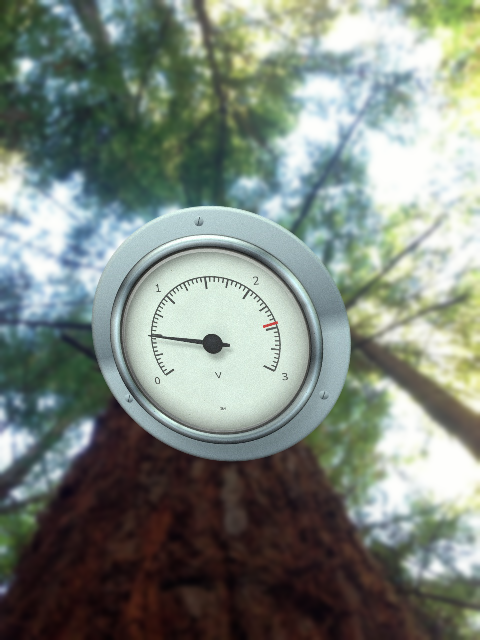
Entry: 0.5; V
